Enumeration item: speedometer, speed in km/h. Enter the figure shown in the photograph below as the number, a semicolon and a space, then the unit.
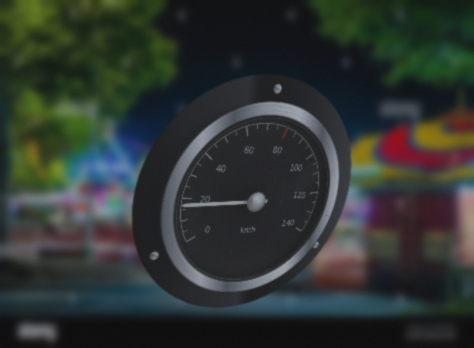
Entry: 17.5; km/h
